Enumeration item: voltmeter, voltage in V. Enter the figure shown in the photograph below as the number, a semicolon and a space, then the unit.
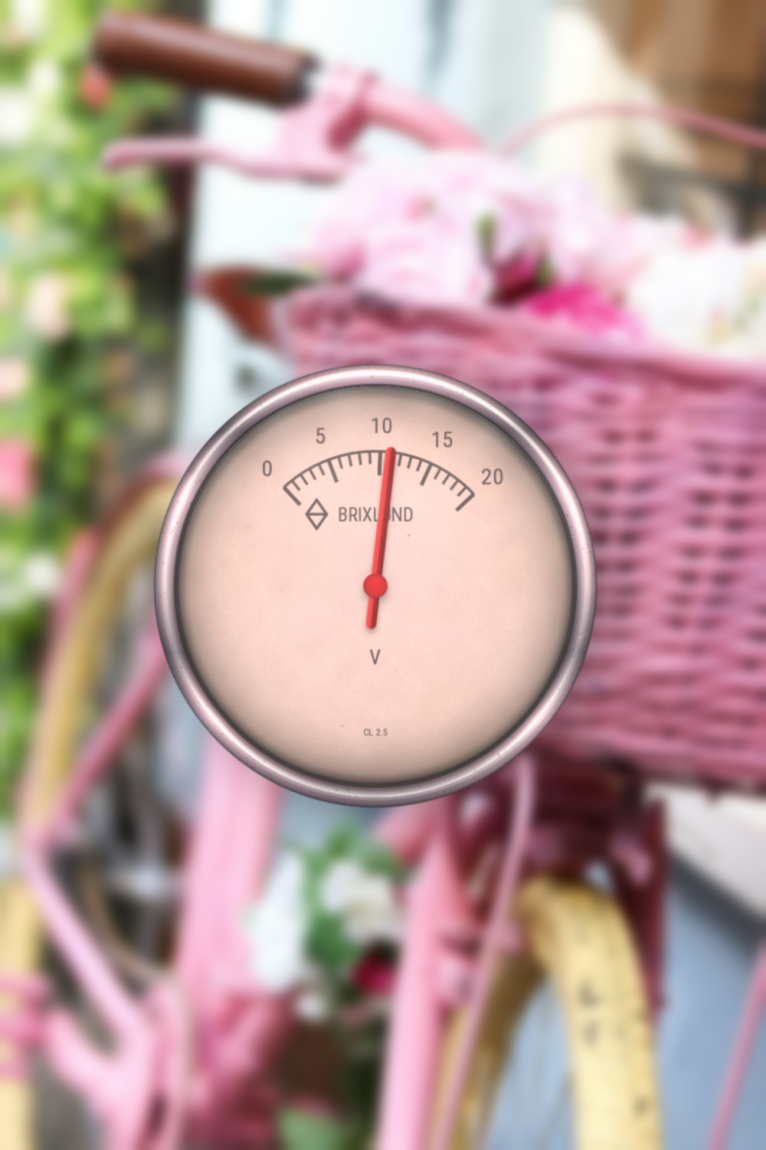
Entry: 11; V
